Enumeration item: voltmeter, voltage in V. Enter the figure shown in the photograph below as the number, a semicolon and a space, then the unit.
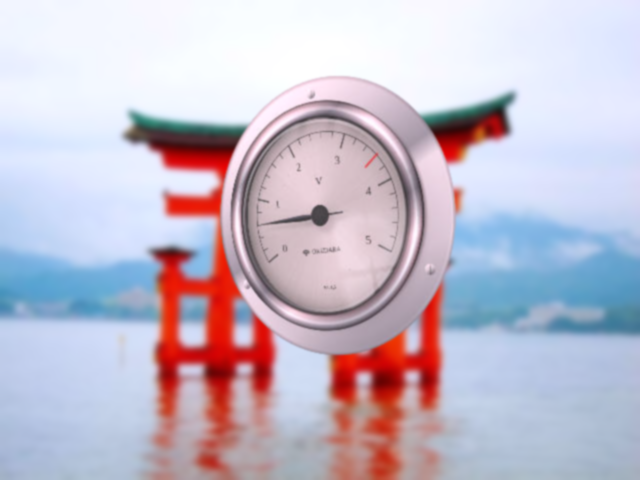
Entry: 0.6; V
